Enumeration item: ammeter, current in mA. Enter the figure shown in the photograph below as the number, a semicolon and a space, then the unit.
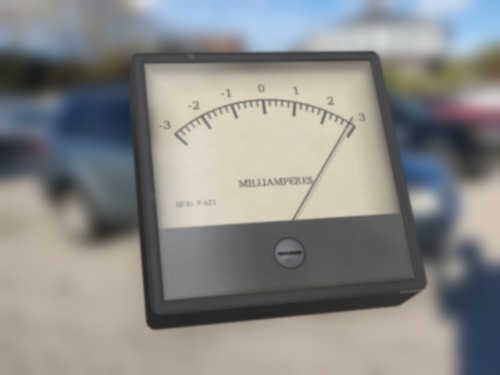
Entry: 2.8; mA
